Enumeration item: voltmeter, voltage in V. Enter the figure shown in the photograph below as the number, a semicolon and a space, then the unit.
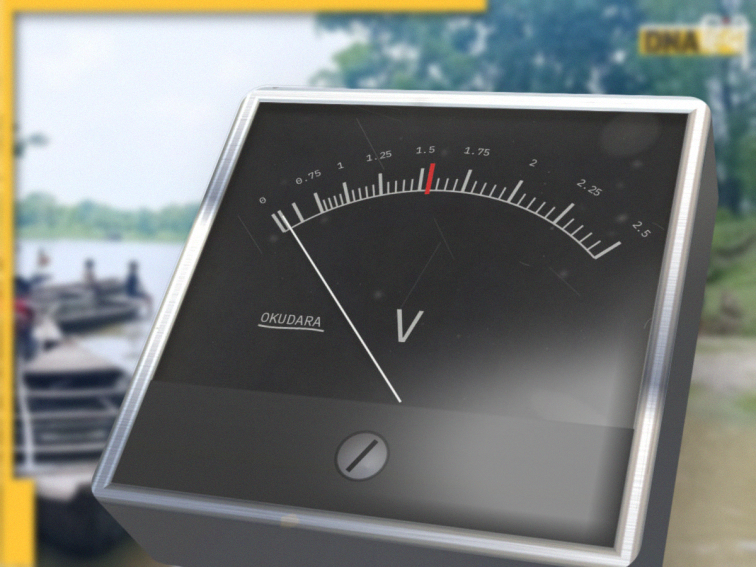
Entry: 0.25; V
